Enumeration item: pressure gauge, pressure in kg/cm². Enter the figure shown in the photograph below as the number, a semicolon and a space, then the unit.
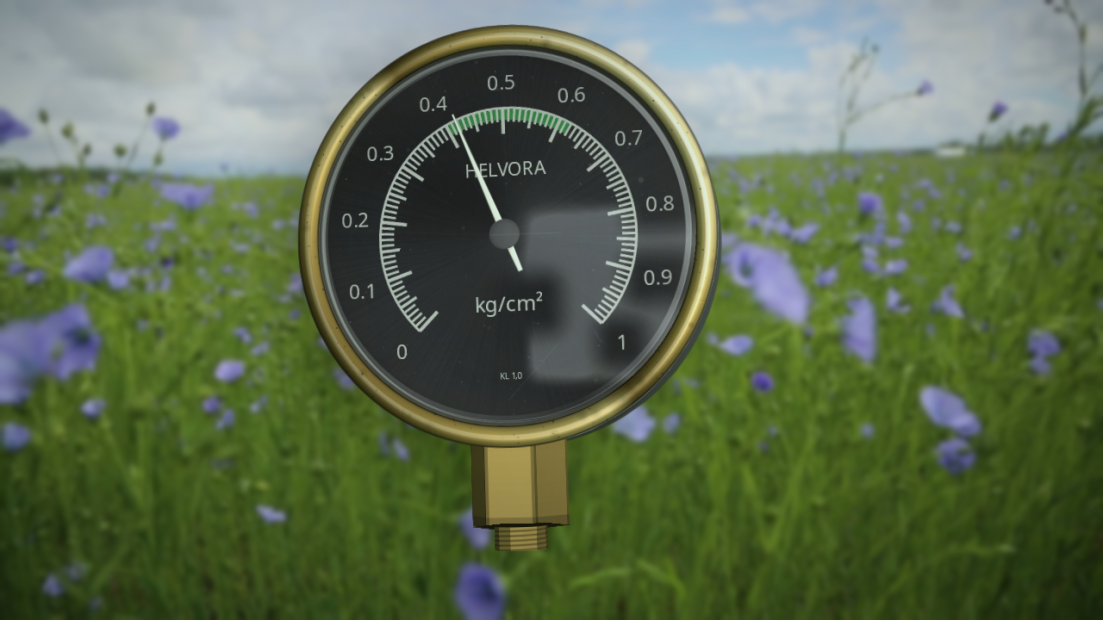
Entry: 0.42; kg/cm²
